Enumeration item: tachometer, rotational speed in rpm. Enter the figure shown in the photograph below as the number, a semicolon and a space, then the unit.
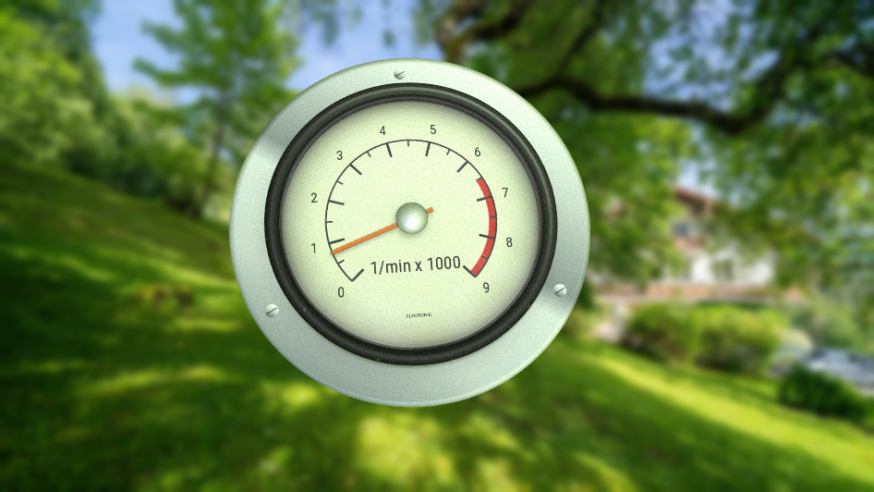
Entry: 750; rpm
